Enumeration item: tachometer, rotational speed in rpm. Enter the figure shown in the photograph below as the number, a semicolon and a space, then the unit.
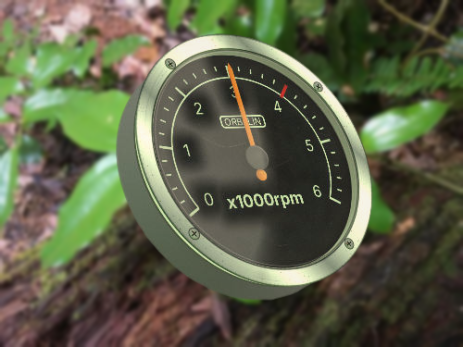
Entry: 3000; rpm
